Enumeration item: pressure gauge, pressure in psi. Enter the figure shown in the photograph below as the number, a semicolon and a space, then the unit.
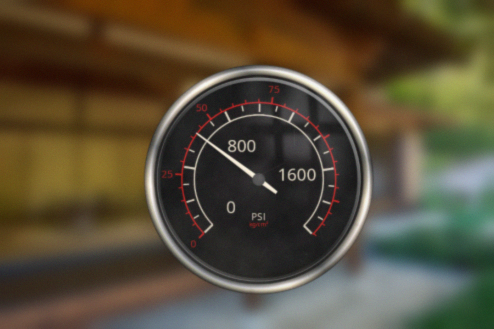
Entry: 600; psi
